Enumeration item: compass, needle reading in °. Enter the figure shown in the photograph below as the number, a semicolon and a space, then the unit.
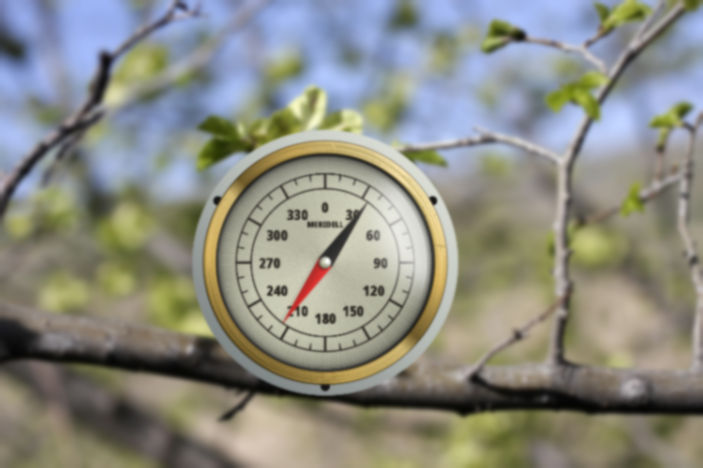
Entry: 215; °
